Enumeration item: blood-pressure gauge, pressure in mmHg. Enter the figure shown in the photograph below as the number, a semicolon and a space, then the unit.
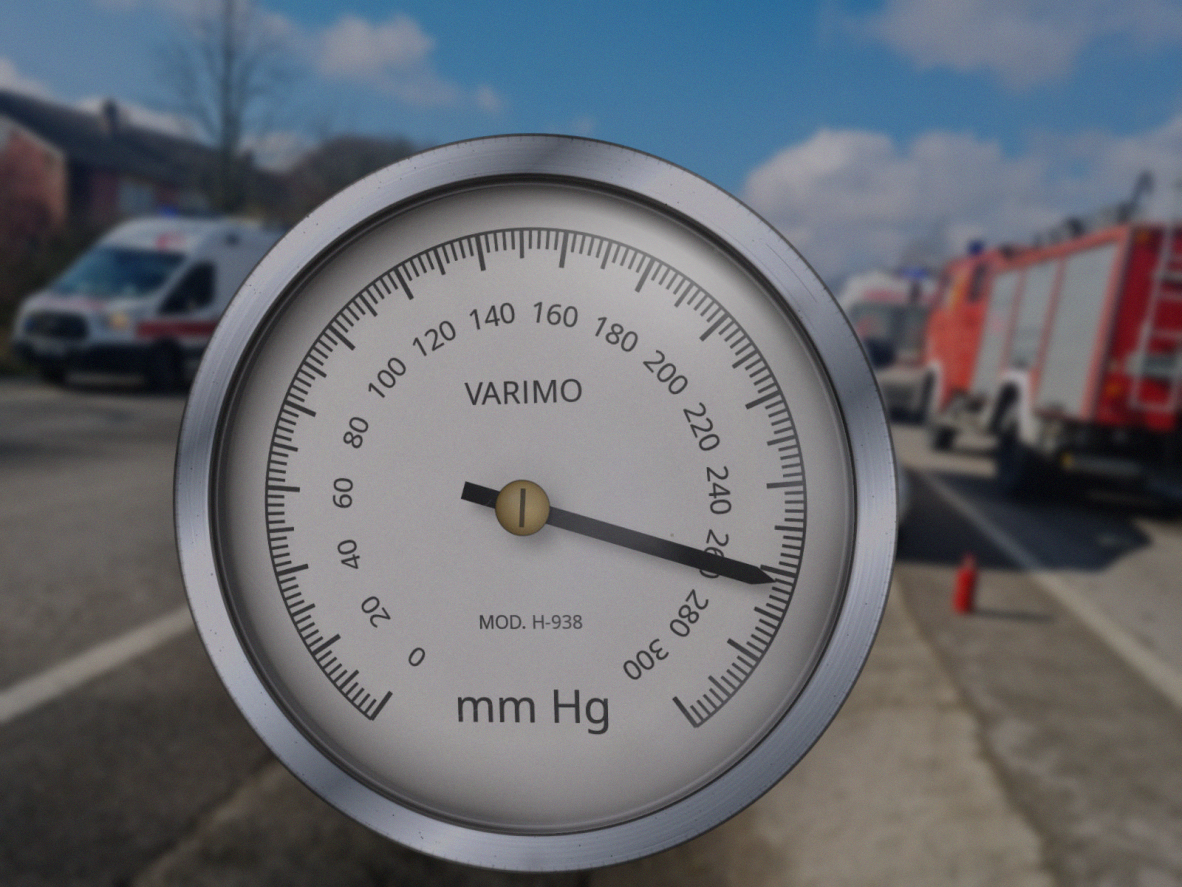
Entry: 262; mmHg
